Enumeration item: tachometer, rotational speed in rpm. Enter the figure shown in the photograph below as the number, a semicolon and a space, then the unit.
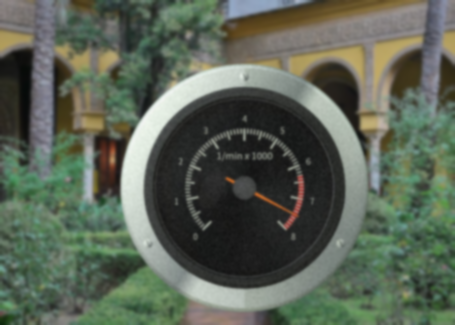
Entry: 7500; rpm
